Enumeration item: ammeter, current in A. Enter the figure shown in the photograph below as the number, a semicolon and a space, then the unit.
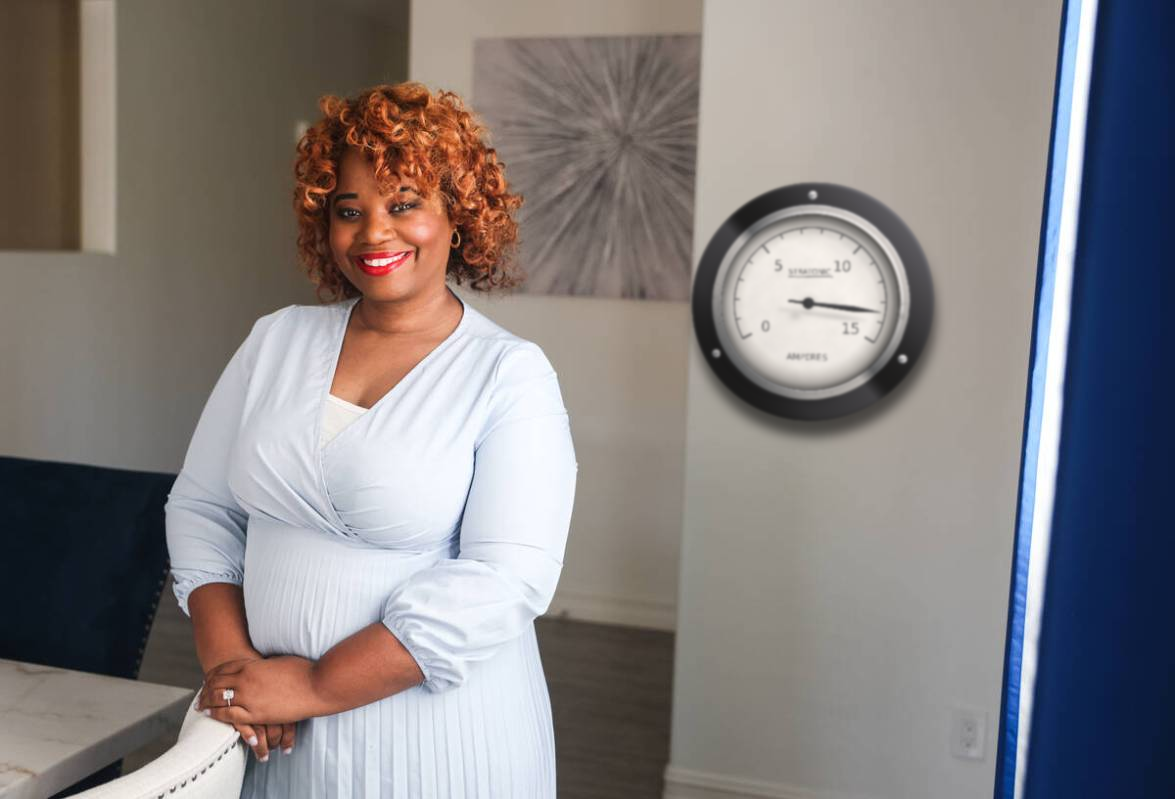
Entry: 13.5; A
